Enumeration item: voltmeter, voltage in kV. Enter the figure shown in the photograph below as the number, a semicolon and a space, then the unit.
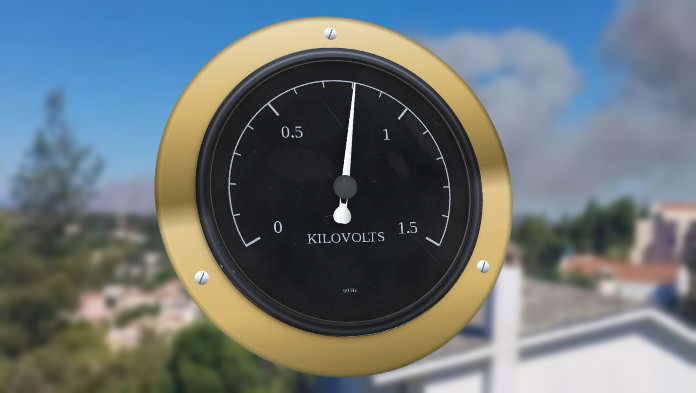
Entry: 0.8; kV
